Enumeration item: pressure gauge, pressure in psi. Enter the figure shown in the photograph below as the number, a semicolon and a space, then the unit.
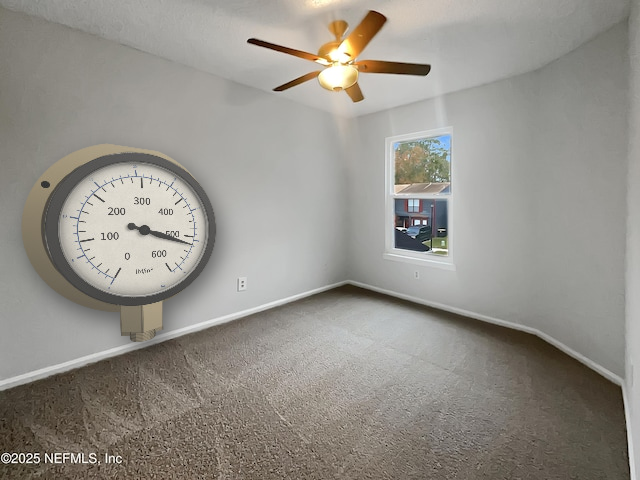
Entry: 520; psi
